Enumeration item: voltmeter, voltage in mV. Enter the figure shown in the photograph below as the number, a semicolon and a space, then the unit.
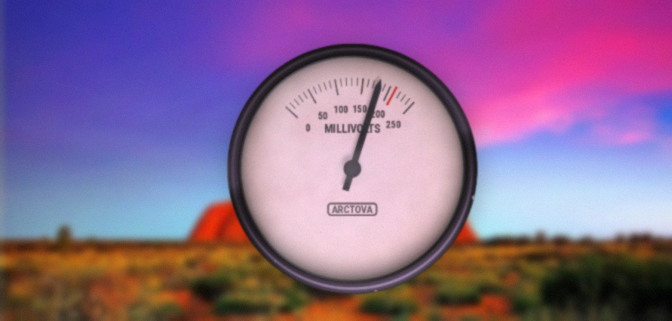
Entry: 180; mV
